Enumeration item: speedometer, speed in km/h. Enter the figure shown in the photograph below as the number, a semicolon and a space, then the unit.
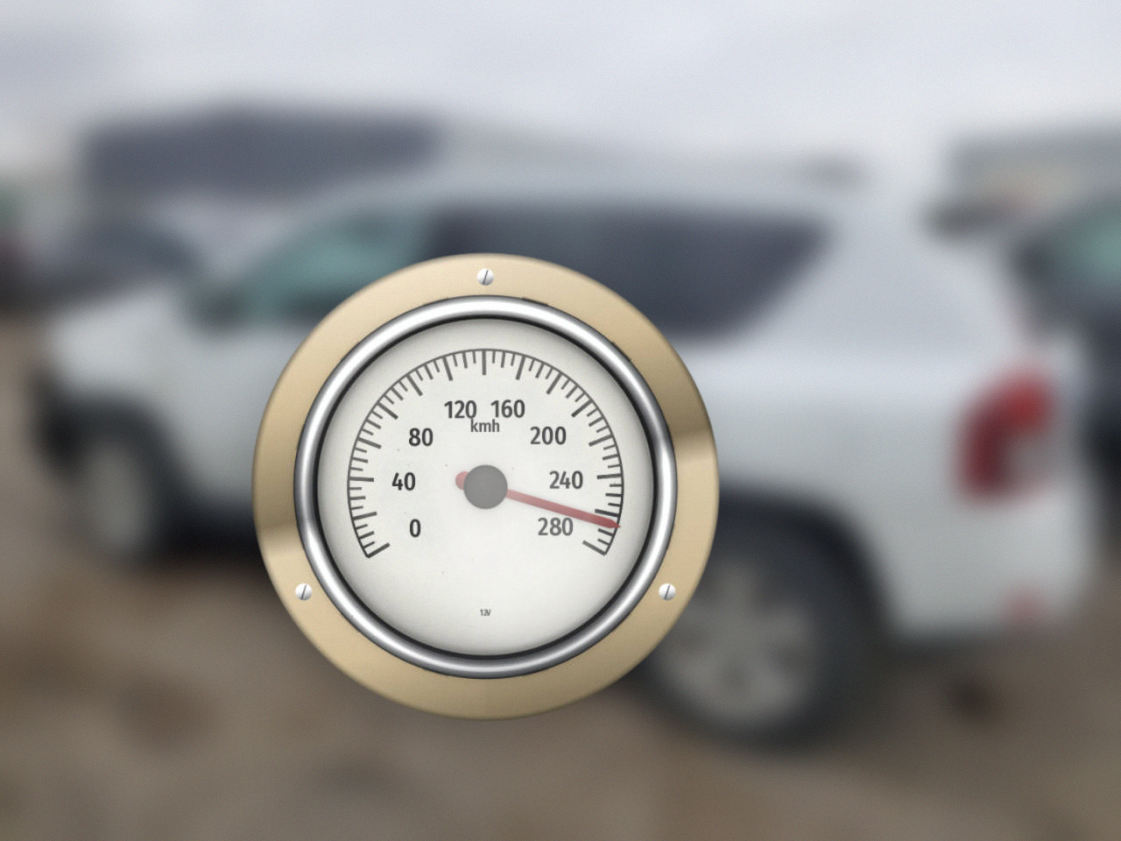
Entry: 265; km/h
